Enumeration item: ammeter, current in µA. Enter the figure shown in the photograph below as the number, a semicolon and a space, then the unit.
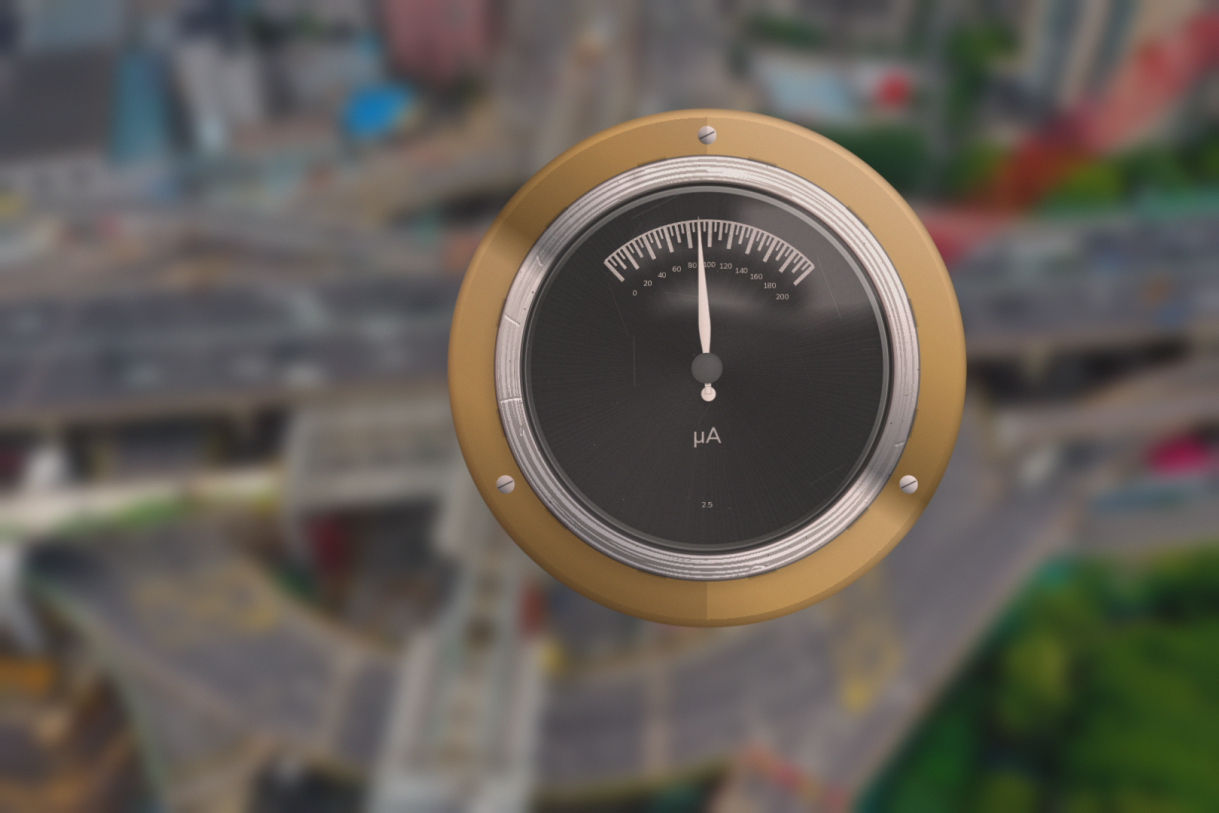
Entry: 90; µA
